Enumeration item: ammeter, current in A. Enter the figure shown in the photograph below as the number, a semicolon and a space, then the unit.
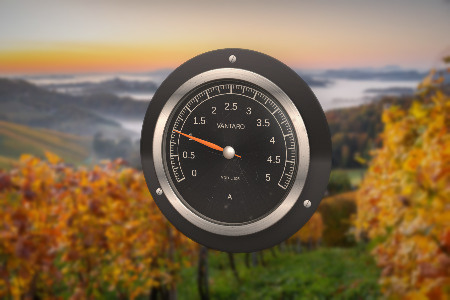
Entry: 1; A
